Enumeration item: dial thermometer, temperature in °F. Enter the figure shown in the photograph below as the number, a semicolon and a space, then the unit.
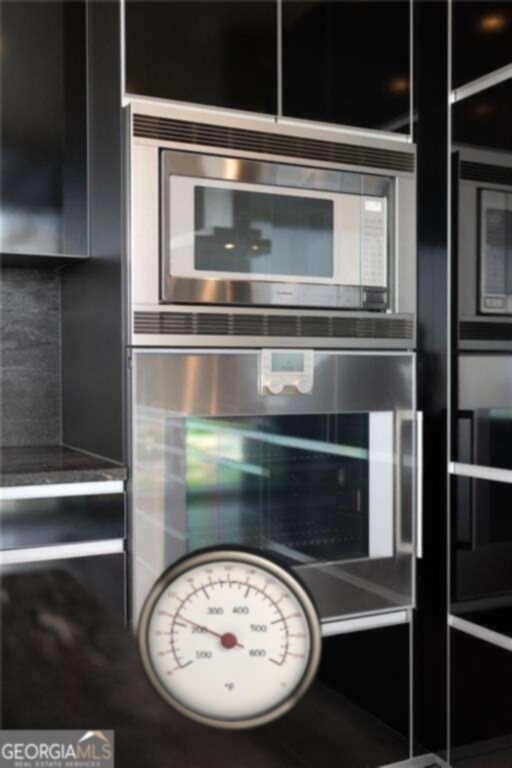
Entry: 220; °F
